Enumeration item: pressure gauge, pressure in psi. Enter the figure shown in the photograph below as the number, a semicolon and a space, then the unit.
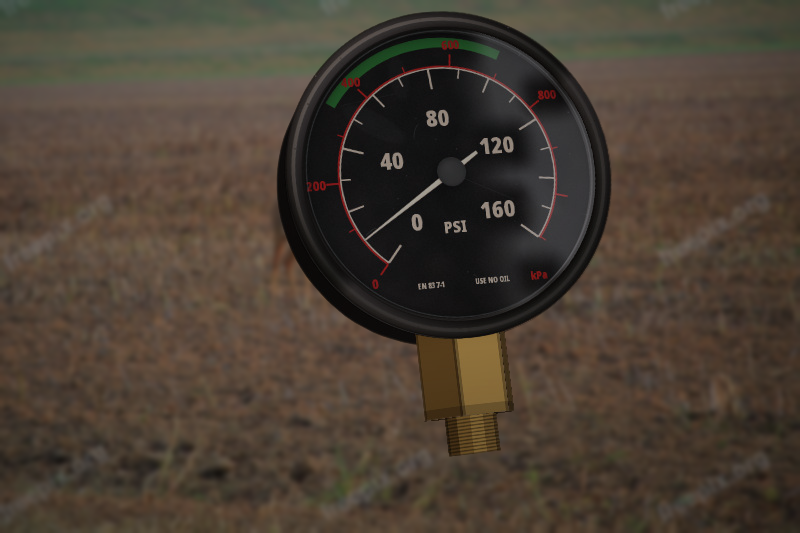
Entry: 10; psi
